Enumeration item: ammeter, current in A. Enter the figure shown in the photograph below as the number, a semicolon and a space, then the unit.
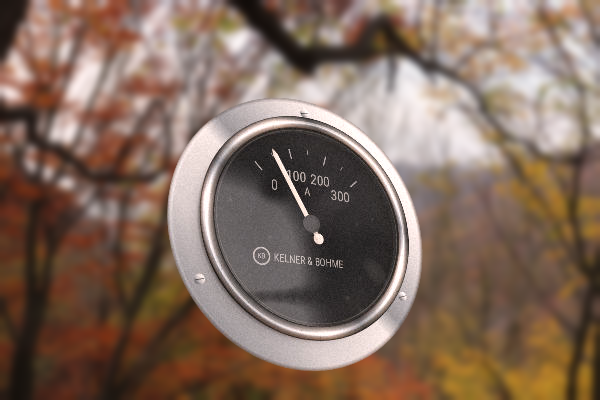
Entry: 50; A
